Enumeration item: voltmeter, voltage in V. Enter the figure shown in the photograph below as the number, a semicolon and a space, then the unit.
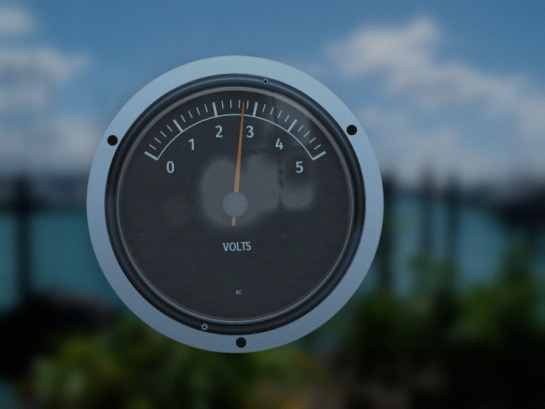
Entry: 2.7; V
